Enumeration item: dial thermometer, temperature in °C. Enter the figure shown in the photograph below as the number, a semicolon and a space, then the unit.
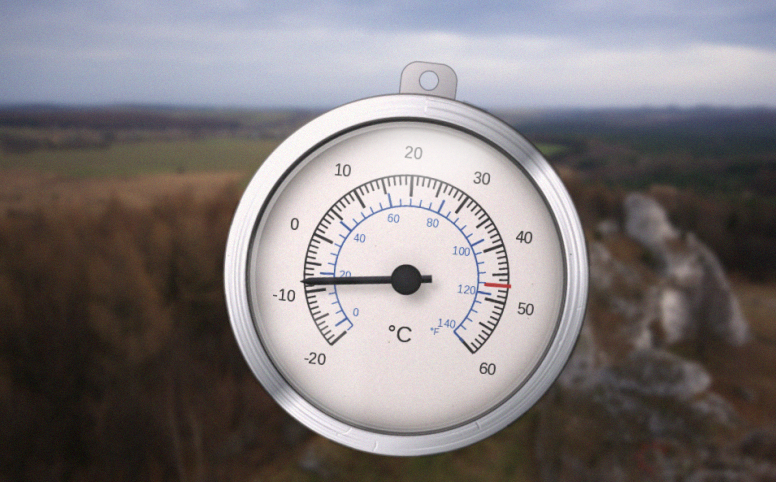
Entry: -8; °C
